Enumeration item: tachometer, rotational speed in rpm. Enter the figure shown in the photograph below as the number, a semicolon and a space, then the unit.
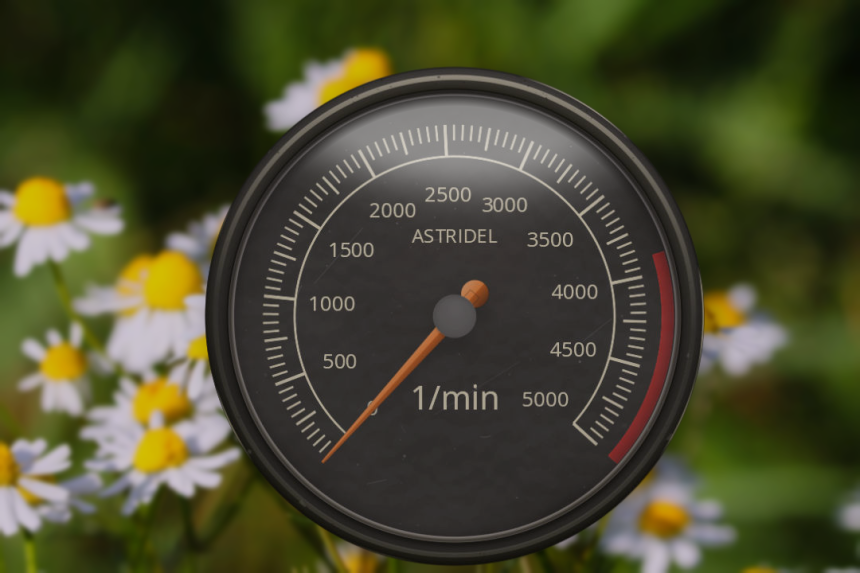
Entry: 0; rpm
